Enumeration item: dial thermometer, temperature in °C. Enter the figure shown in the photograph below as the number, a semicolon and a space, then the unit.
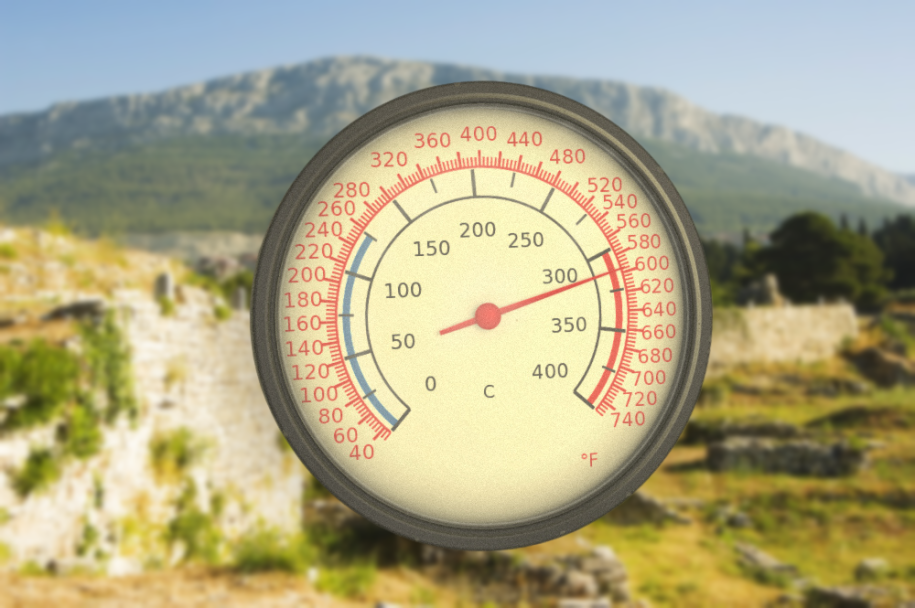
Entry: 312.5; °C
